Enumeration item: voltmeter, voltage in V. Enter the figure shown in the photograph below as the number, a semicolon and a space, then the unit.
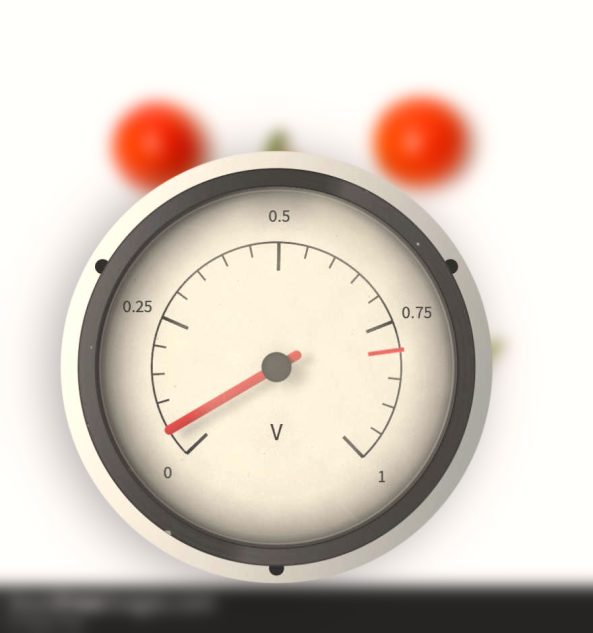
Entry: 0.05; V
